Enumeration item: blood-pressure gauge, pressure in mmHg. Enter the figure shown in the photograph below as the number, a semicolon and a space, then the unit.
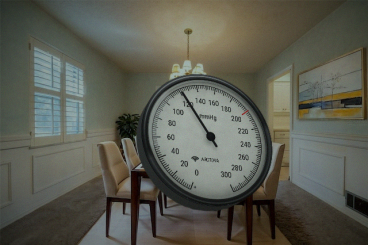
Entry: 120; mmHg
